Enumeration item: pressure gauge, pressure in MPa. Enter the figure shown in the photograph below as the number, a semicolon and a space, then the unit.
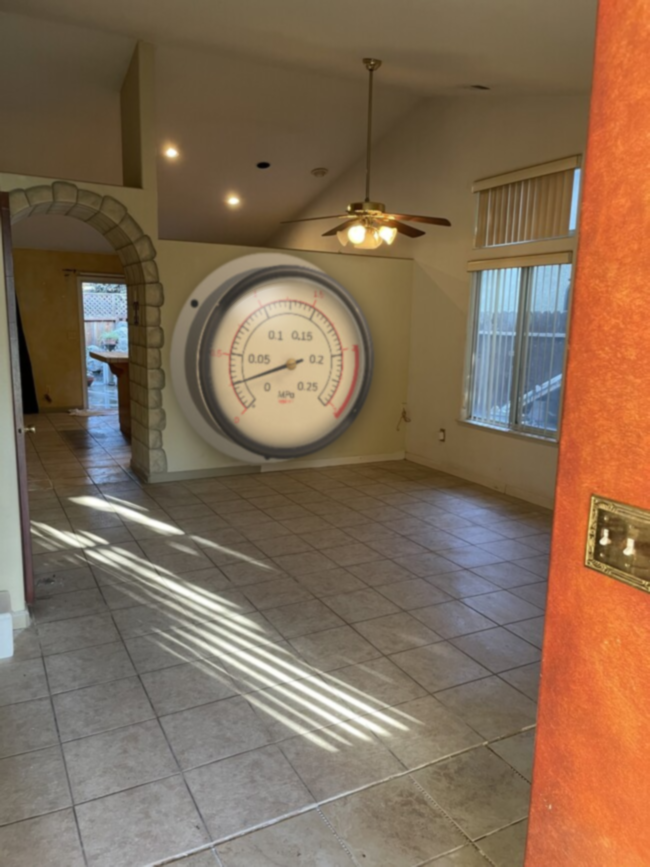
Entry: 0.025; MPa
